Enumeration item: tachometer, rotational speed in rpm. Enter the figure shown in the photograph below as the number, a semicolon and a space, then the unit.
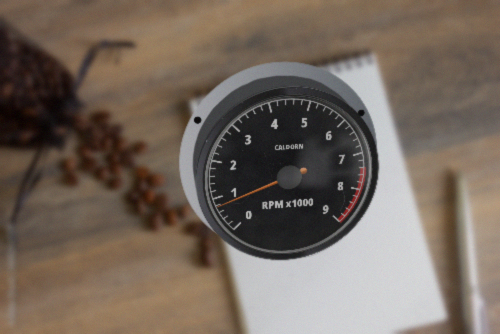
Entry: 800; rpm
